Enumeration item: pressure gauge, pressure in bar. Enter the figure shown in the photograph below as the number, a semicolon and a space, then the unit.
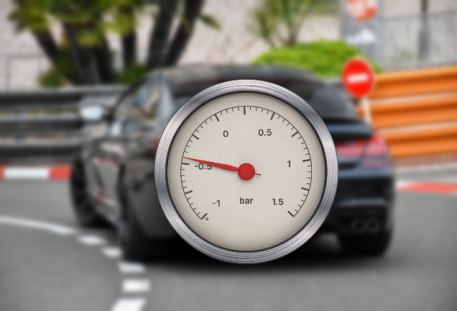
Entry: -0.45; bar
